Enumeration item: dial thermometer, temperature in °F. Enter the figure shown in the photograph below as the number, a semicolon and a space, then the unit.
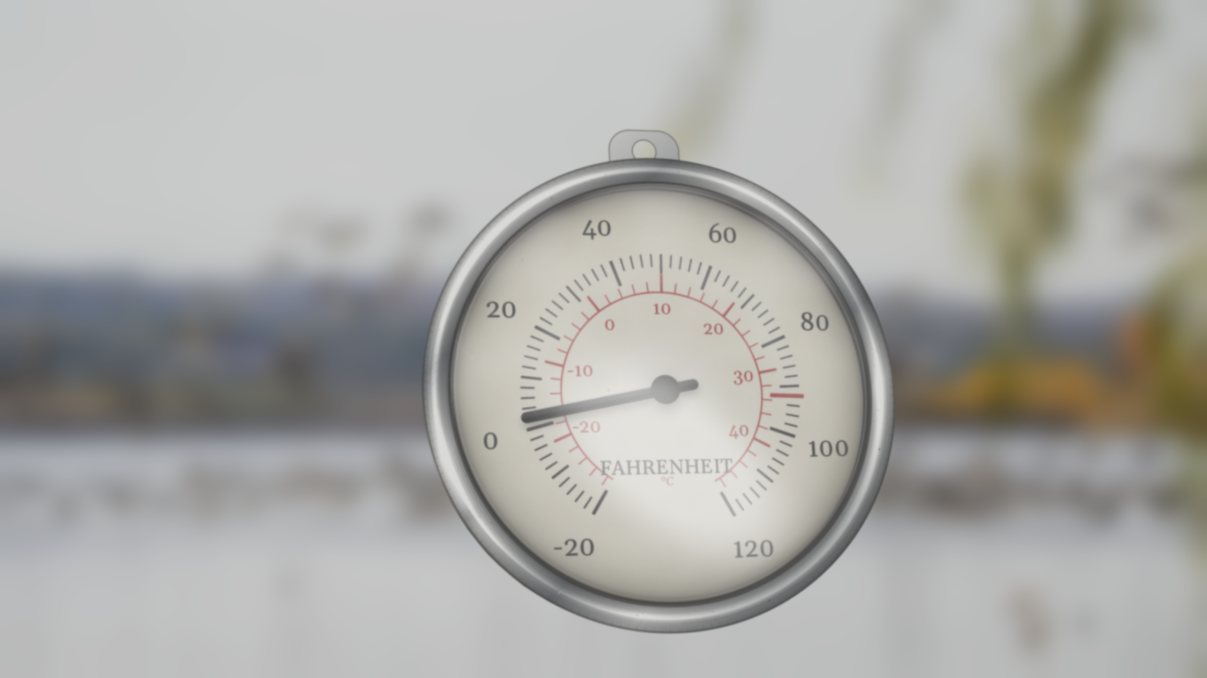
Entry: 2; °F
